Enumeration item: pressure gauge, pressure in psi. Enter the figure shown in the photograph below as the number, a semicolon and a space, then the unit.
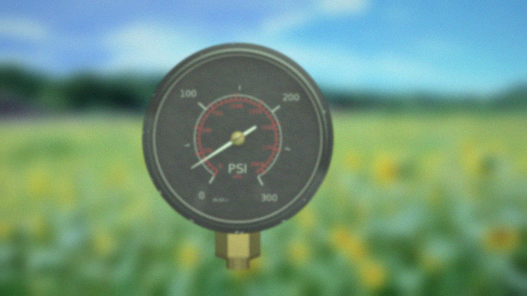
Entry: 25; psi
